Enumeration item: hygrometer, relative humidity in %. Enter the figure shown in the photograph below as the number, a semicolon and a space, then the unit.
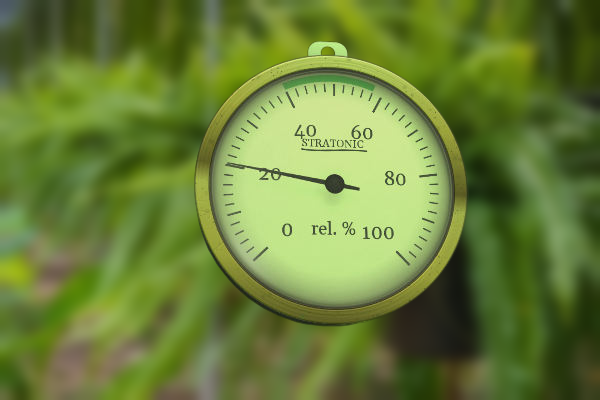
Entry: 20; %
